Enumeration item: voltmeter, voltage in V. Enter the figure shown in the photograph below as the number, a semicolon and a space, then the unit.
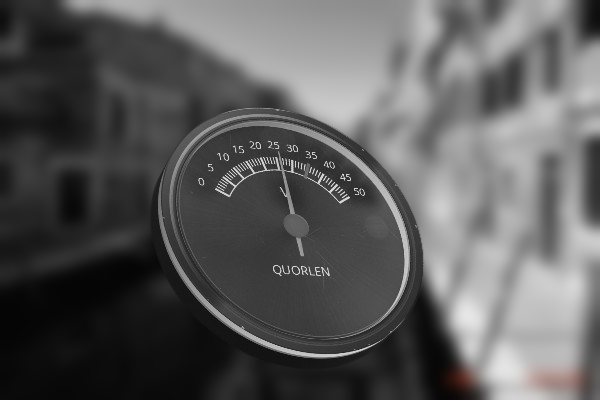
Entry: 25; V
